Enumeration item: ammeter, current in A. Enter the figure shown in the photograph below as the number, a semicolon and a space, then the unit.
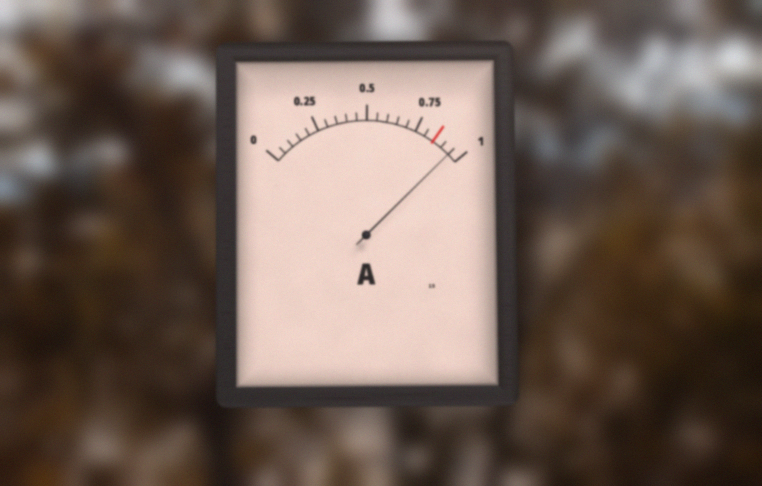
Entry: 0.95; A
